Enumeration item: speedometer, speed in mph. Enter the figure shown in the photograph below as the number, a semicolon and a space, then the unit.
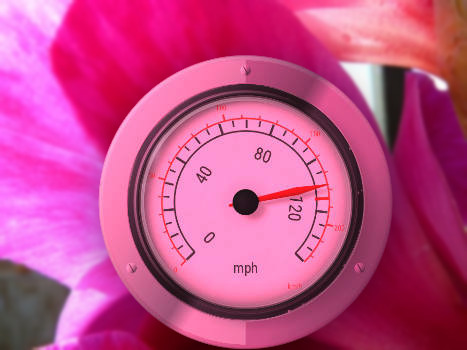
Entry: 110; mph
